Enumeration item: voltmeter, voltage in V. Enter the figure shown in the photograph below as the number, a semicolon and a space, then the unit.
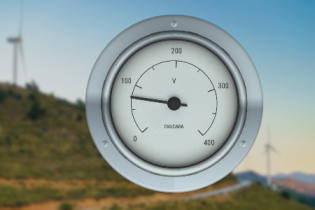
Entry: 75; V
